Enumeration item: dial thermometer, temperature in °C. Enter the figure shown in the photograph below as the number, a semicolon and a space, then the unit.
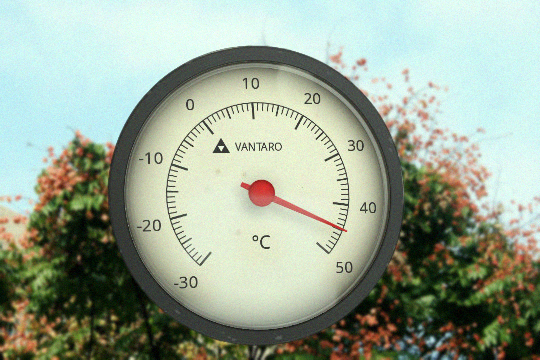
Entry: 45; °C
